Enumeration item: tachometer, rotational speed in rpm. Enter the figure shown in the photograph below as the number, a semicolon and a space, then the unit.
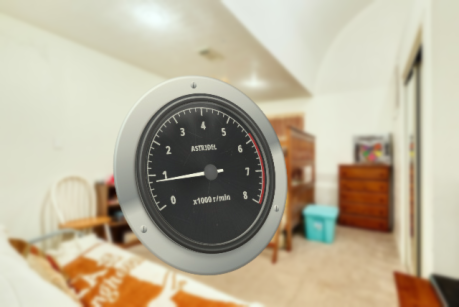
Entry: 800; rpm
